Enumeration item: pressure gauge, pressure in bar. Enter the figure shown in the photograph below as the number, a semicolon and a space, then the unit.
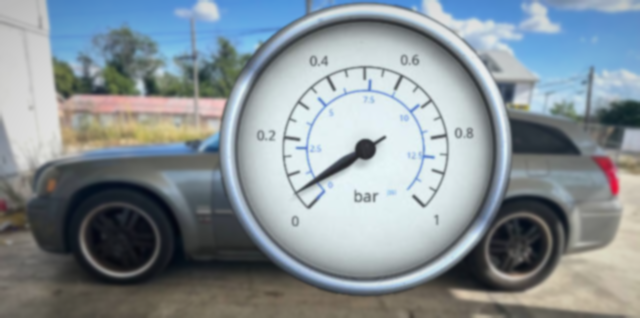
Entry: 0.05; bar
